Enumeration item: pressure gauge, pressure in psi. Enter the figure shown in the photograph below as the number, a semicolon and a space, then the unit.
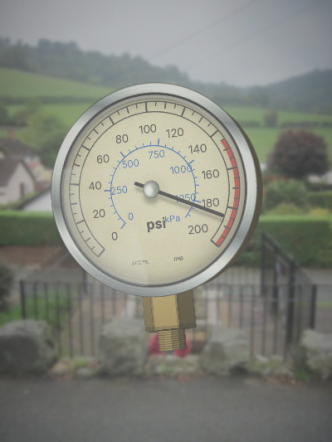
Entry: 185; psi
